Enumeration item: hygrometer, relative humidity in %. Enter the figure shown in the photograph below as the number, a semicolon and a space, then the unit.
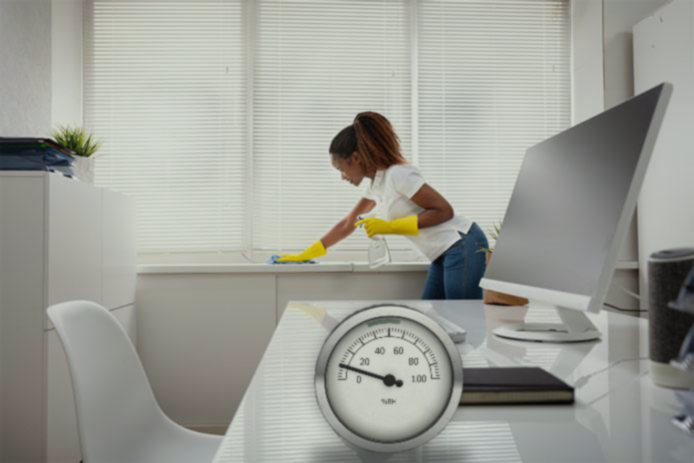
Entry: 10; %
